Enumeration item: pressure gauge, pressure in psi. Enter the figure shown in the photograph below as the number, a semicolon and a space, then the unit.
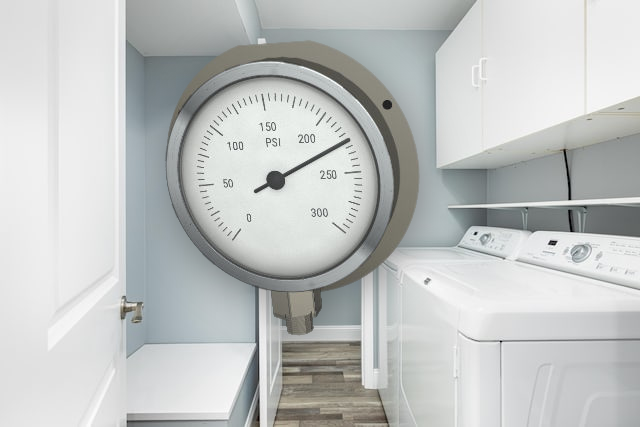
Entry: 225; psi
